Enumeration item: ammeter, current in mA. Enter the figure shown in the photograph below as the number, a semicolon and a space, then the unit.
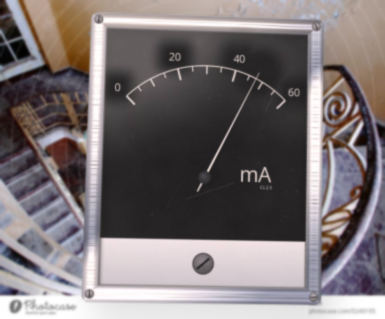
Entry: 47.5; mA
